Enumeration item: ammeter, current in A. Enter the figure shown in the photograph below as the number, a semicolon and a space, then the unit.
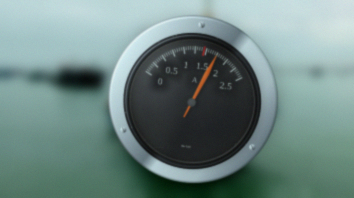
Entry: 1.75; A
